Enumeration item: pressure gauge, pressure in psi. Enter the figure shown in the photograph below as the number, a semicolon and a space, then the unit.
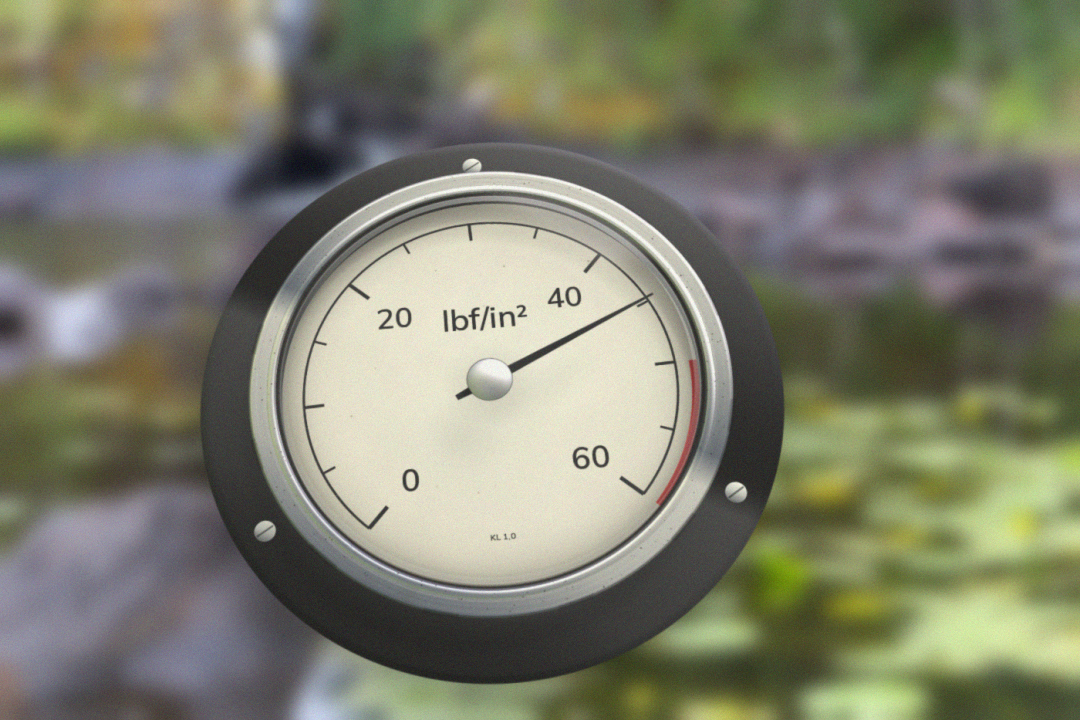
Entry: 45; psi
